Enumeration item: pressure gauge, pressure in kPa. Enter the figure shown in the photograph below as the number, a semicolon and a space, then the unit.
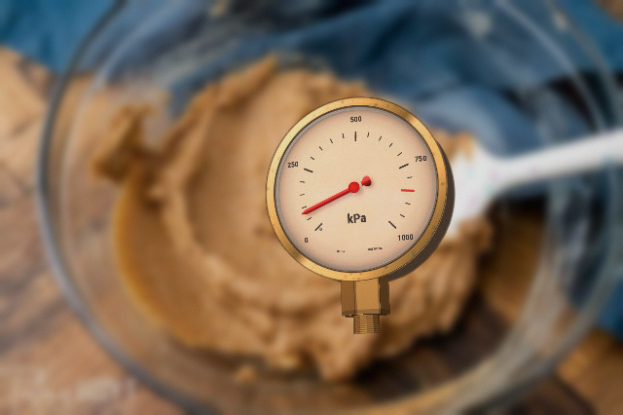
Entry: 75; kPa
